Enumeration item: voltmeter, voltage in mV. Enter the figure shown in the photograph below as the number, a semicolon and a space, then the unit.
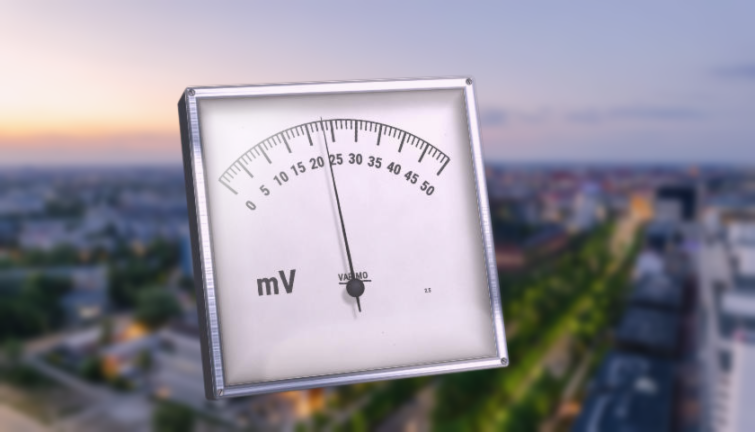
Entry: 23; mV
